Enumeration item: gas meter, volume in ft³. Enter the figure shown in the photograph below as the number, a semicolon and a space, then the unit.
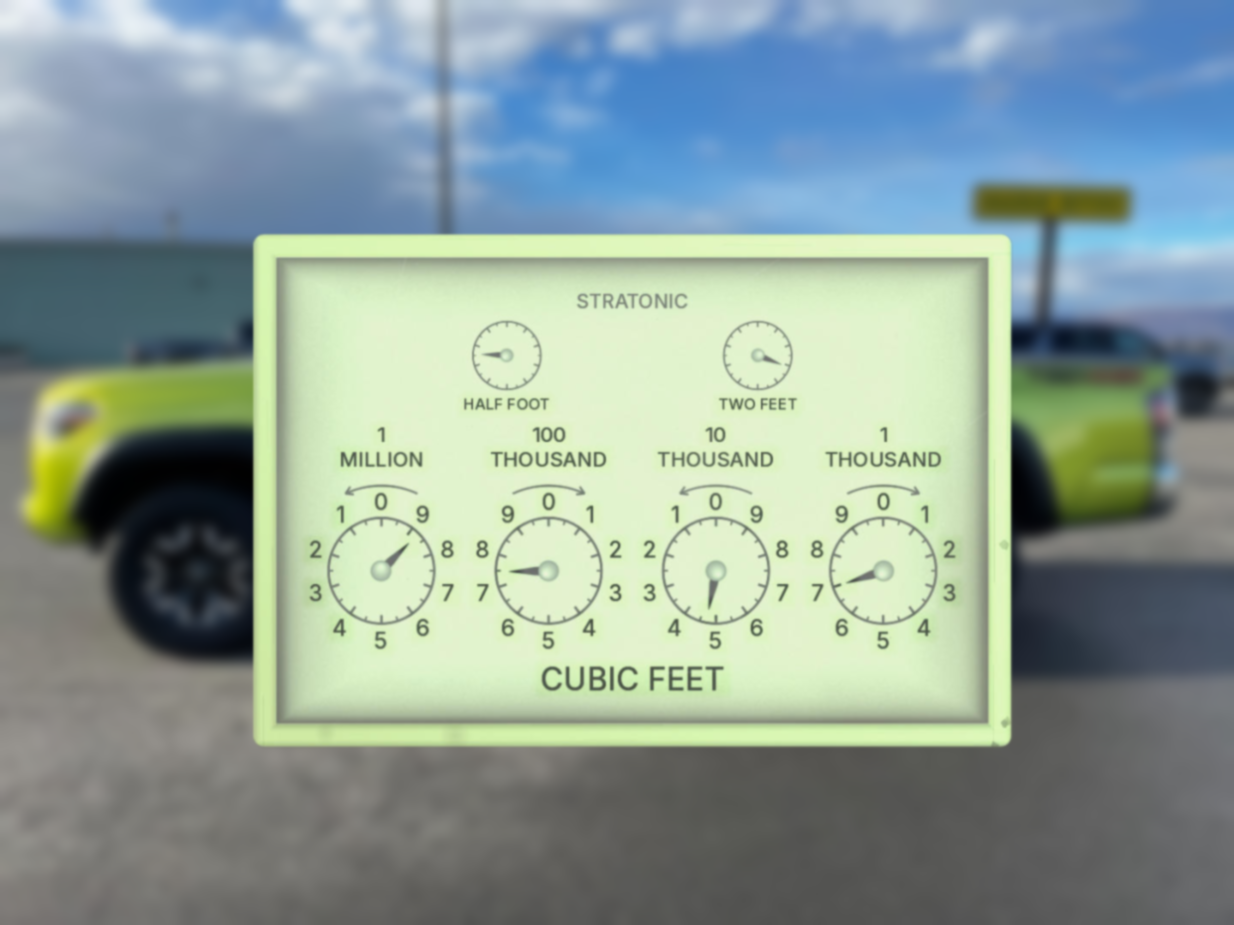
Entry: 874700; ft³
